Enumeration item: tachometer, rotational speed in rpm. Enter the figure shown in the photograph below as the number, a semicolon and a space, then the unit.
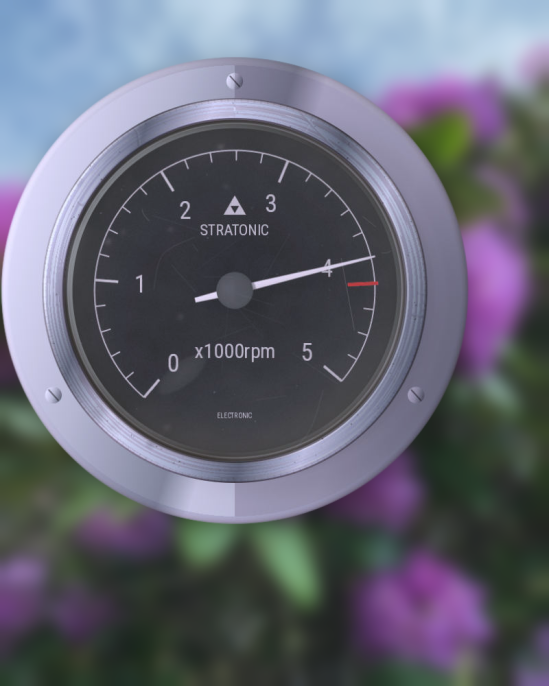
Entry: 4000; rpm
